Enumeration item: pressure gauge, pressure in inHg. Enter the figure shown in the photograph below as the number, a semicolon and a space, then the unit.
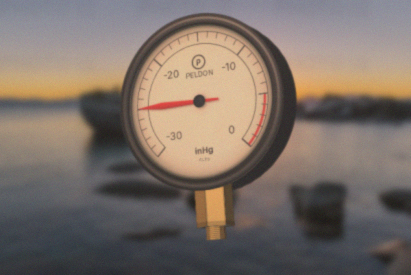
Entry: -25; inHg
